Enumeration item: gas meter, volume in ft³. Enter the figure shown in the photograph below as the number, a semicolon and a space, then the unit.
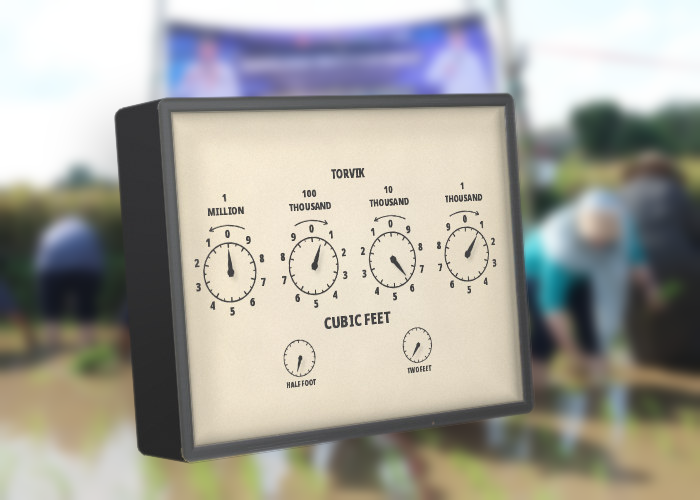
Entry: 6100; ft³
